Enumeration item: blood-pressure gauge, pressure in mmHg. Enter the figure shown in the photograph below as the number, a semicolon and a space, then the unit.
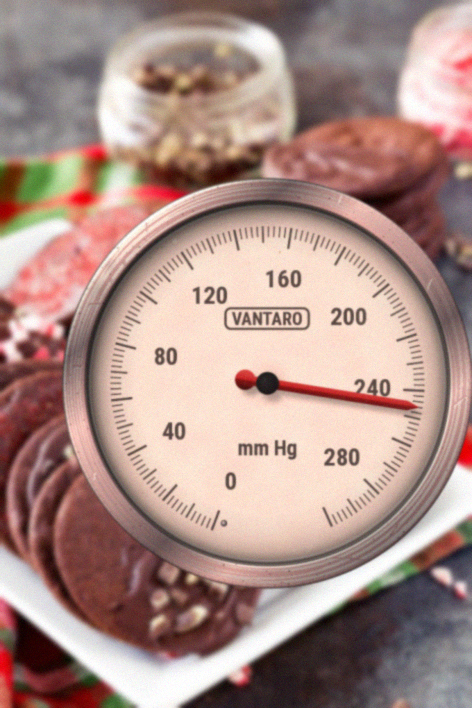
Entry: 246; mmHg
